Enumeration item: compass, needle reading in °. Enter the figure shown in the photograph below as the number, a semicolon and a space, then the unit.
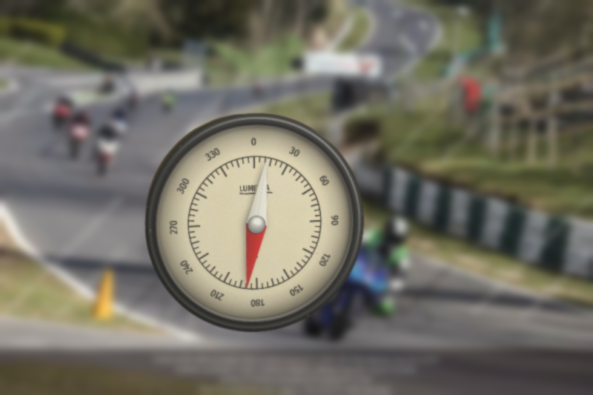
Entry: 190; °
